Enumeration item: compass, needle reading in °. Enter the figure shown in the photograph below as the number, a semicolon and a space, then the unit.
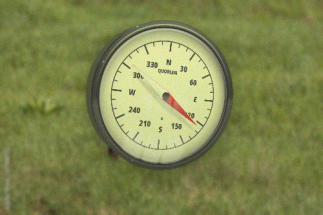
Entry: 125; °
